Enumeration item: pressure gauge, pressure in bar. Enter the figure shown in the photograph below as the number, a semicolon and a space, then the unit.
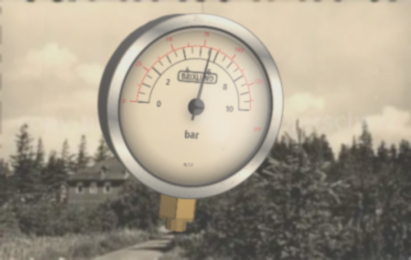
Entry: 5.5; bar
